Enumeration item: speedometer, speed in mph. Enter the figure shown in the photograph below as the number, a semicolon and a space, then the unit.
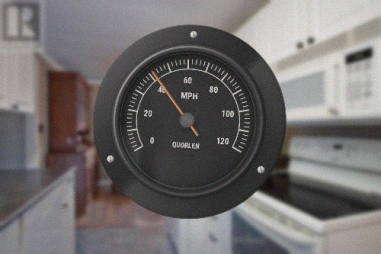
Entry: 42; mph
